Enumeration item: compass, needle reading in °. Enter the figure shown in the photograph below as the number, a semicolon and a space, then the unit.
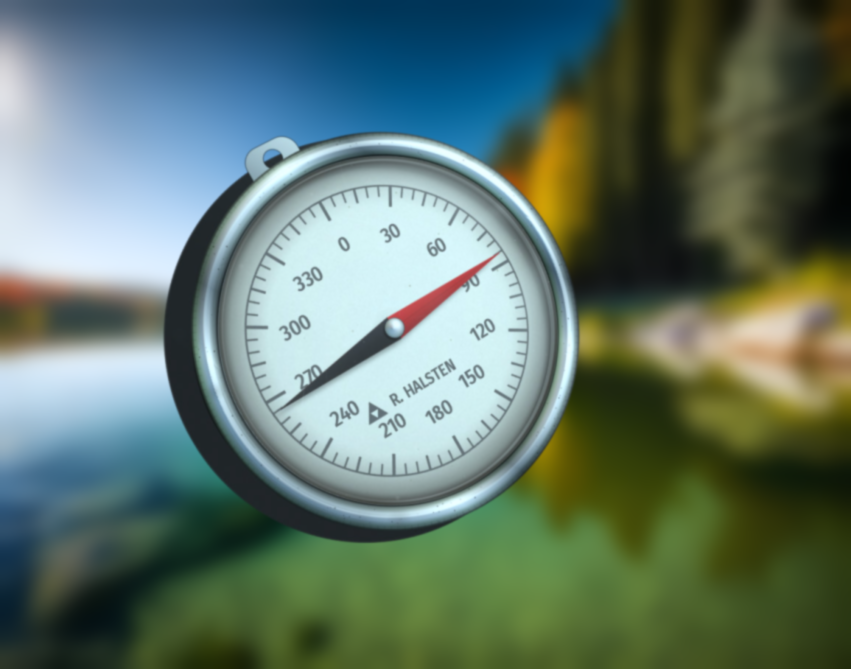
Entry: 85; °
